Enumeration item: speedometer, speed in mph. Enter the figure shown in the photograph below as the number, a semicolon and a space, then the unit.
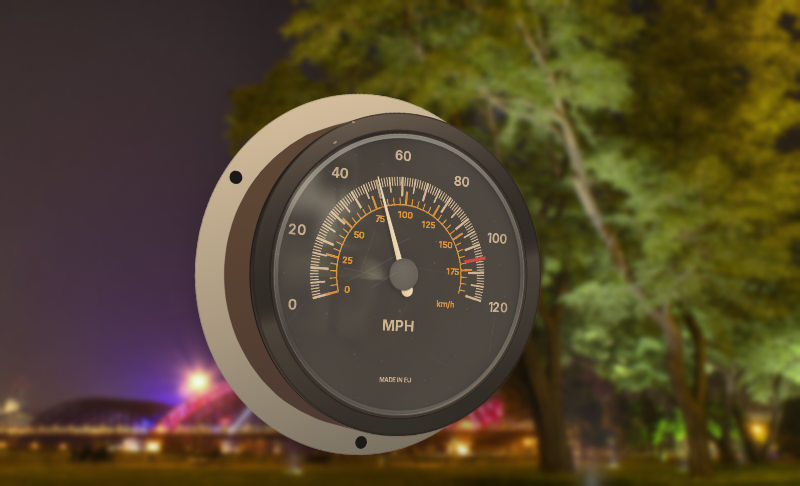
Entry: 50; mph
